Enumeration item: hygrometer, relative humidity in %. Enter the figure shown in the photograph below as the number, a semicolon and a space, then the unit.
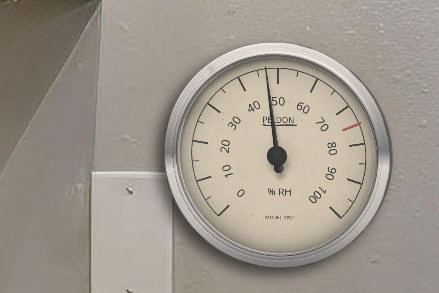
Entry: 47.5; %
